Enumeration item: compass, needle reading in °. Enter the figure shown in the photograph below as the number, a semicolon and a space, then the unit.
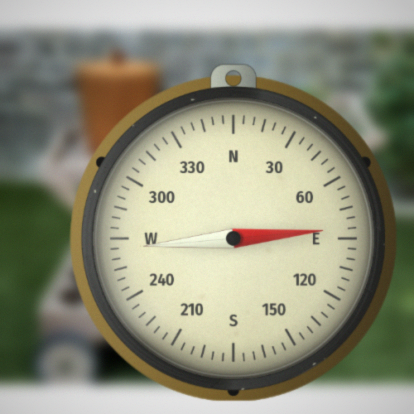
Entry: 85; °
